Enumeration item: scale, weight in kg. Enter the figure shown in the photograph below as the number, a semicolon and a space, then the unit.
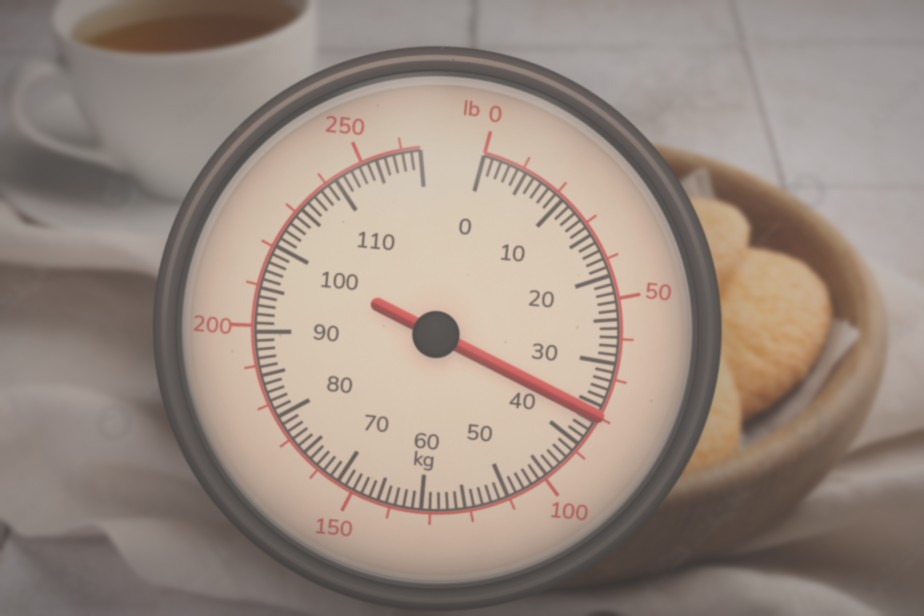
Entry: 36; kg
